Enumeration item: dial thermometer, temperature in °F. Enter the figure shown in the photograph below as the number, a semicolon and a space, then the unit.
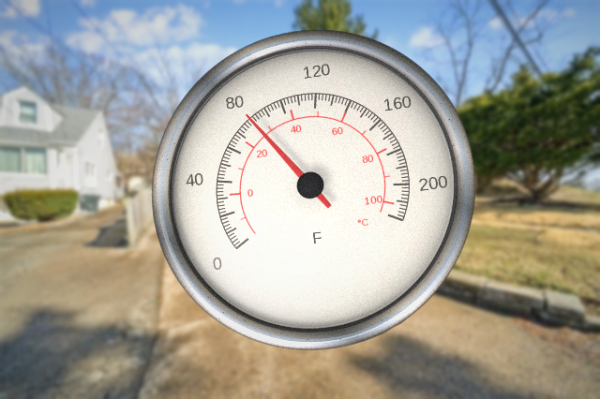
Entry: 80; °F
